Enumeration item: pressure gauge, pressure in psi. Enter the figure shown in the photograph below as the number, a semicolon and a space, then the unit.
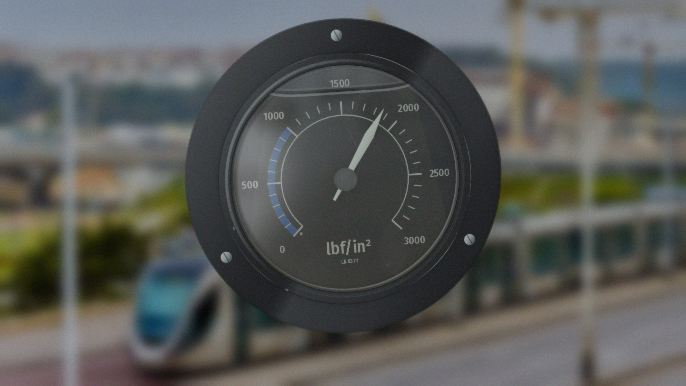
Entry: 1850; psi
